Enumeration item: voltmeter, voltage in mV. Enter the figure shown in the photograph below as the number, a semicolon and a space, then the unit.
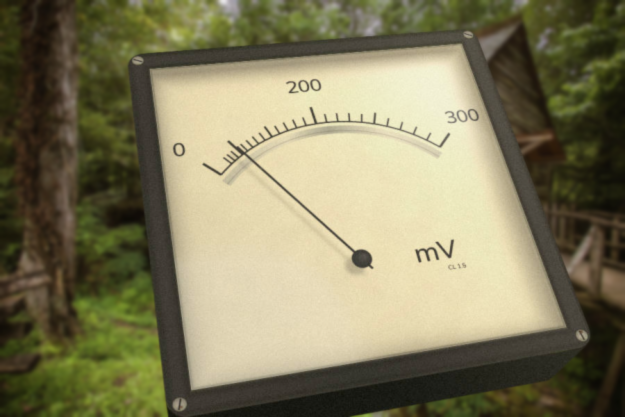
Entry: 100; mV
